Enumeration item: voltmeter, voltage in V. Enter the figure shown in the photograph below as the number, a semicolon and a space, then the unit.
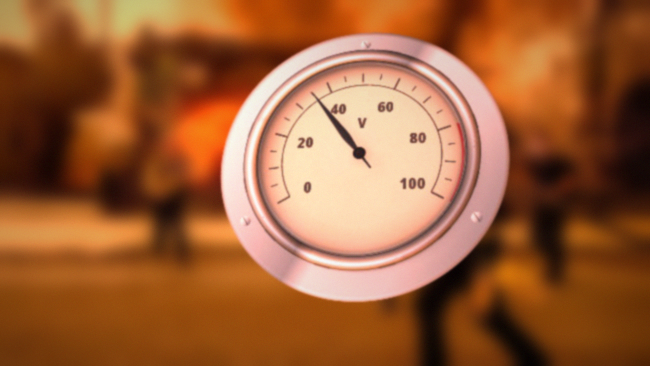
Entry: 35; V
